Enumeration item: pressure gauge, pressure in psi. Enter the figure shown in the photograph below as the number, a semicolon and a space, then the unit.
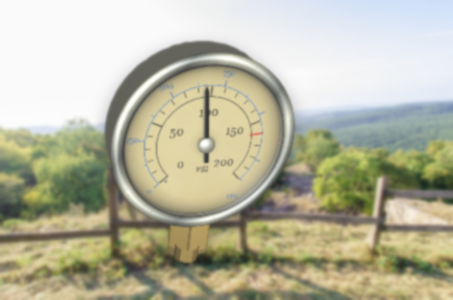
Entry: 95; psi
